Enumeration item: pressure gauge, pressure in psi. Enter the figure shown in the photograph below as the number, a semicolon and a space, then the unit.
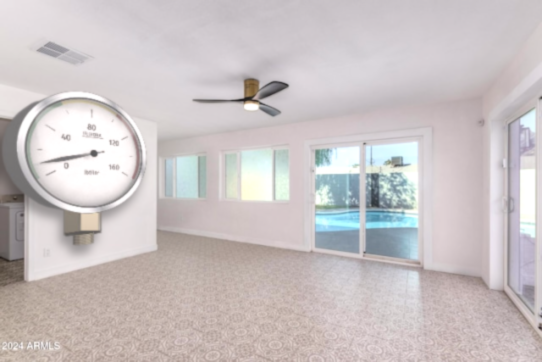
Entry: 10; psi
